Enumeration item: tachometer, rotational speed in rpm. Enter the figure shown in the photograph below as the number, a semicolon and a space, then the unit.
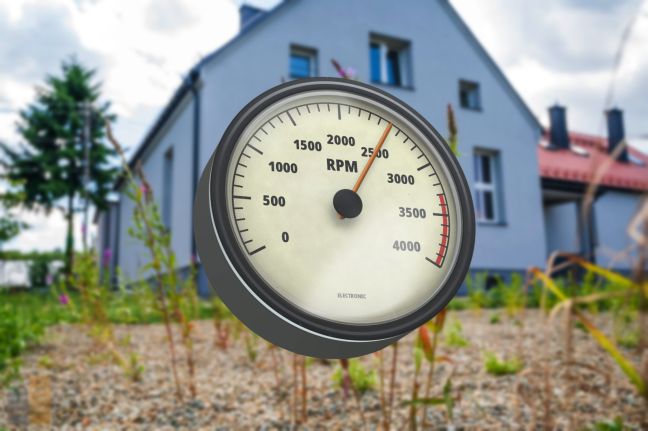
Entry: 2500; rpm
